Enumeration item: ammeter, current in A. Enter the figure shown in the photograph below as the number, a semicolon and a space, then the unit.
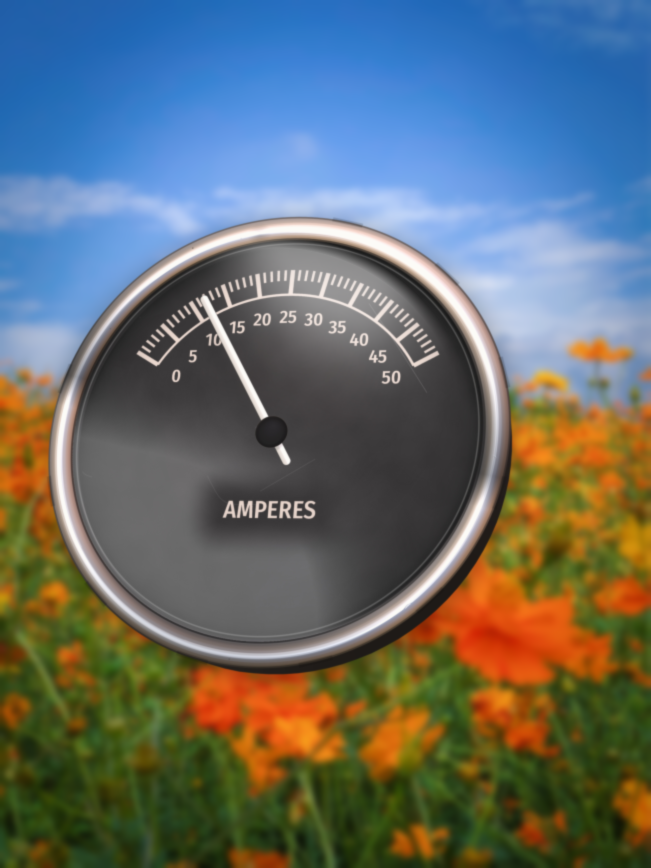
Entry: 12; A
